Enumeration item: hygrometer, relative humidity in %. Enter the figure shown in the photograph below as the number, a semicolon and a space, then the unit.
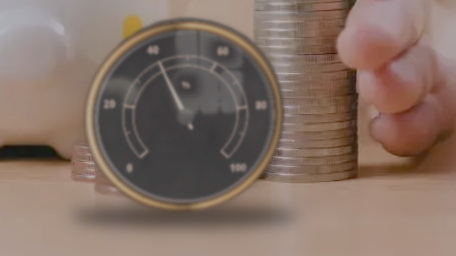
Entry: 40; %
